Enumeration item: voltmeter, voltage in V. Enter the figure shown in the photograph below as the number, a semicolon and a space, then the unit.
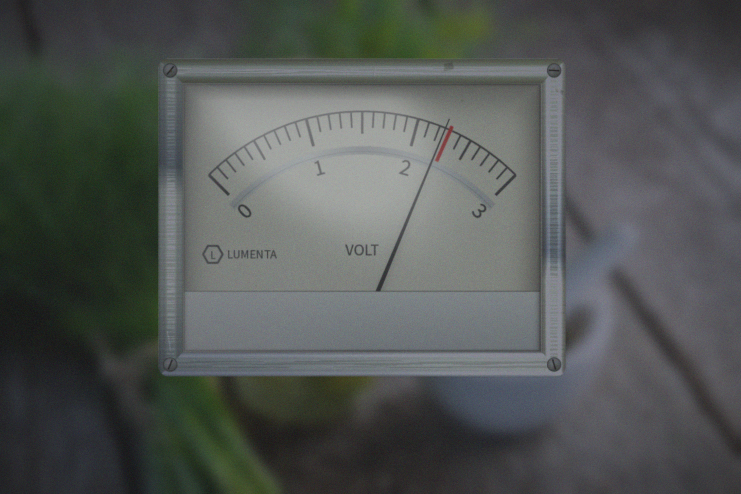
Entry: 2.25; V
